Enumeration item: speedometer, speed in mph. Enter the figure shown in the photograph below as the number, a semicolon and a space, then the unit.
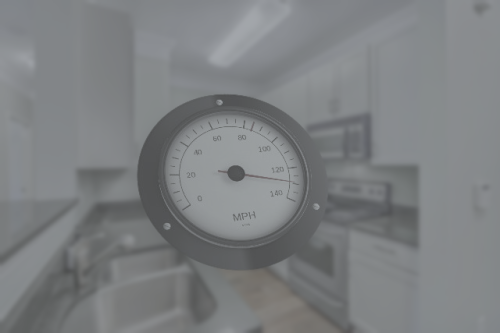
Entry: 130; mph
